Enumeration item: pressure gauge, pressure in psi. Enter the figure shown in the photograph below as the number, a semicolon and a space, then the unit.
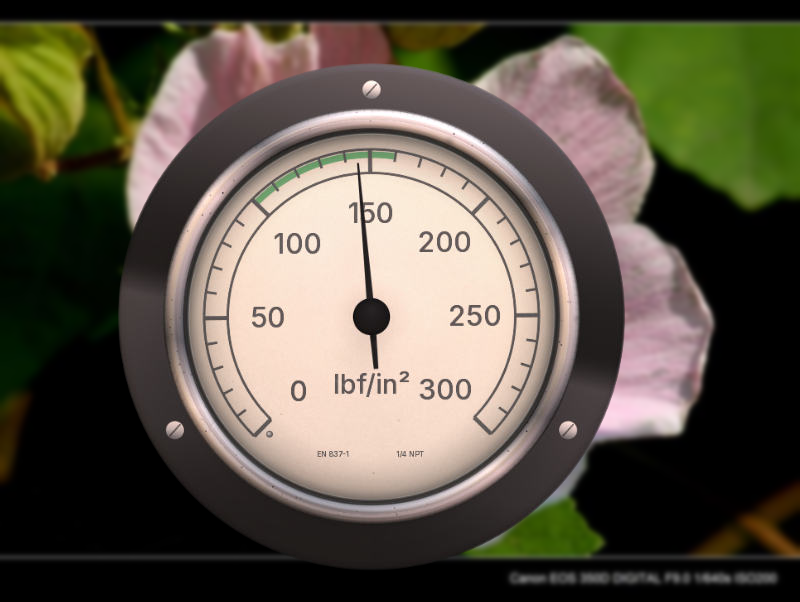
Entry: 145; psi
